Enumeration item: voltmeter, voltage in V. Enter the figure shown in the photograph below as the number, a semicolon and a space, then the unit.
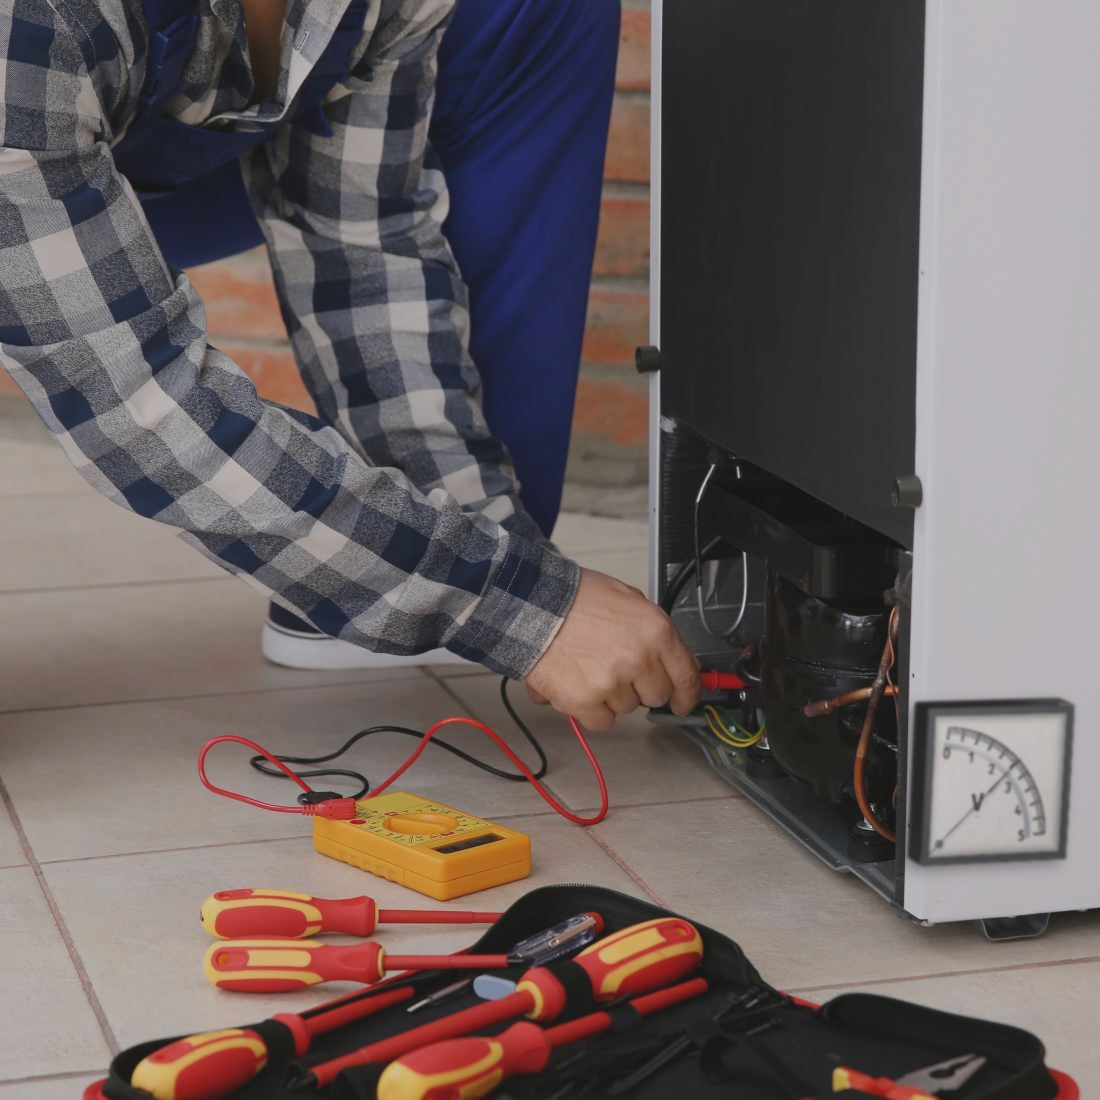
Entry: 2.5; V
